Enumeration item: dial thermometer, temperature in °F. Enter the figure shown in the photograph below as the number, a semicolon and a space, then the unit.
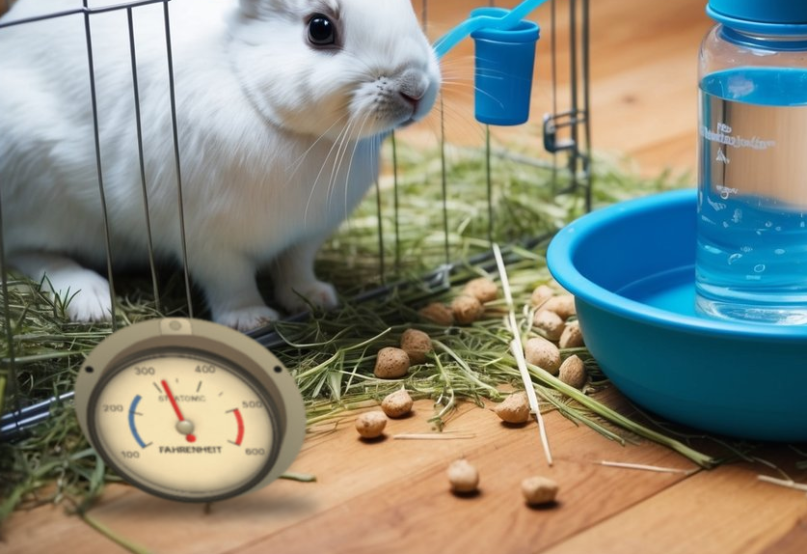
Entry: 325; °F
